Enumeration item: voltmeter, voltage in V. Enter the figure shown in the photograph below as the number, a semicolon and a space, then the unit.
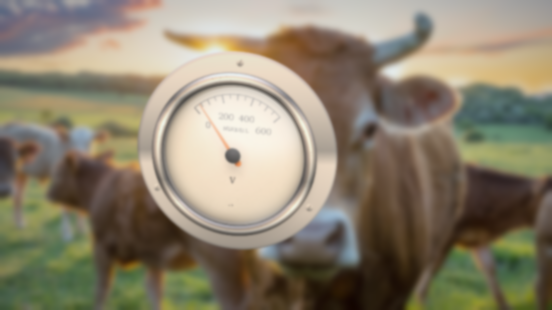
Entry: 50; V
